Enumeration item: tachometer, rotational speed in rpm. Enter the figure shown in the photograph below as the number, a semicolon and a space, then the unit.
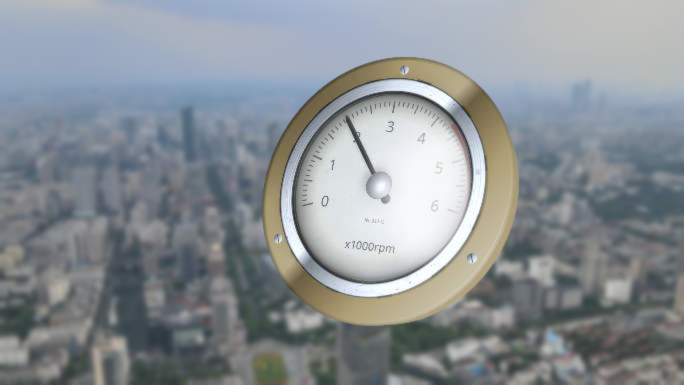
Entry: 2000; rpm
